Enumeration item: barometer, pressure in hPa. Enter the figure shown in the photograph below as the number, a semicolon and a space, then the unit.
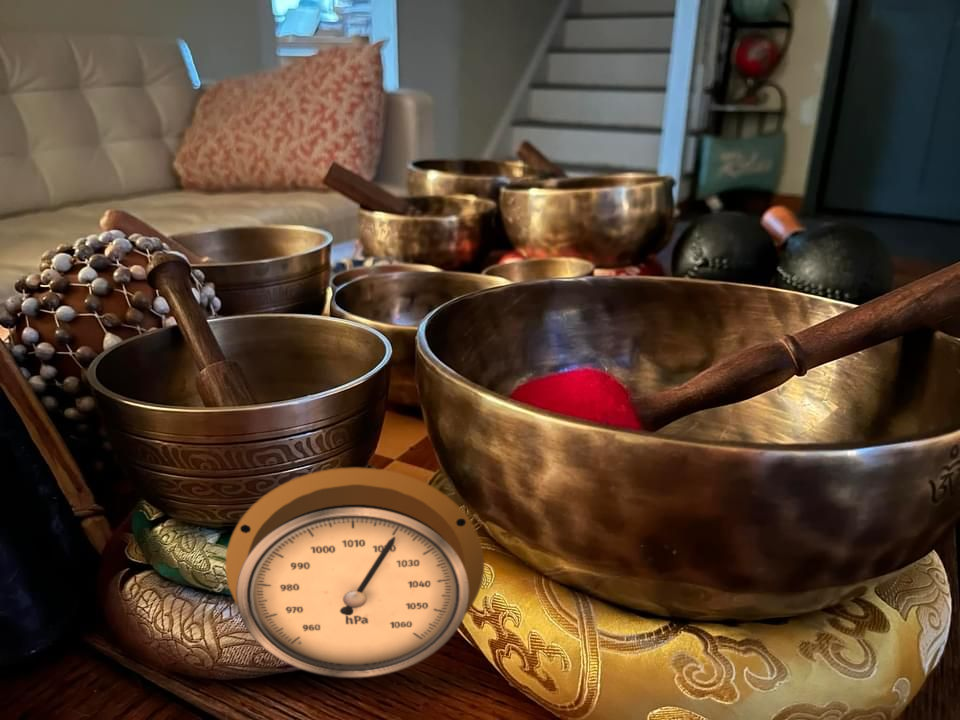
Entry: 1020; hPa
